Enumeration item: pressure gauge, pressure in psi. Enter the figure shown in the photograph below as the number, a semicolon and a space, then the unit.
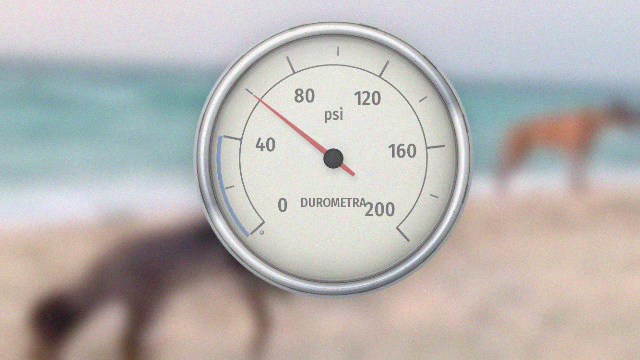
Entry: 60; psi
